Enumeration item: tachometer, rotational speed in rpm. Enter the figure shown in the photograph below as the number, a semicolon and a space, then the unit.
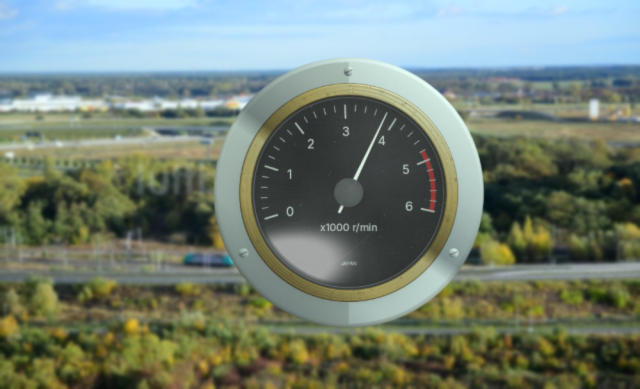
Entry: 3800; rpm
